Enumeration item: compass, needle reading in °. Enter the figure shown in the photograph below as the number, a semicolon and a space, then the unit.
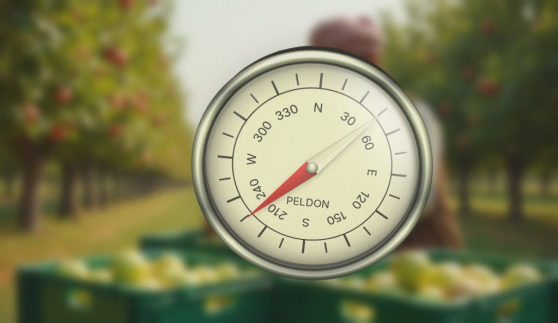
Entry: 225; °
